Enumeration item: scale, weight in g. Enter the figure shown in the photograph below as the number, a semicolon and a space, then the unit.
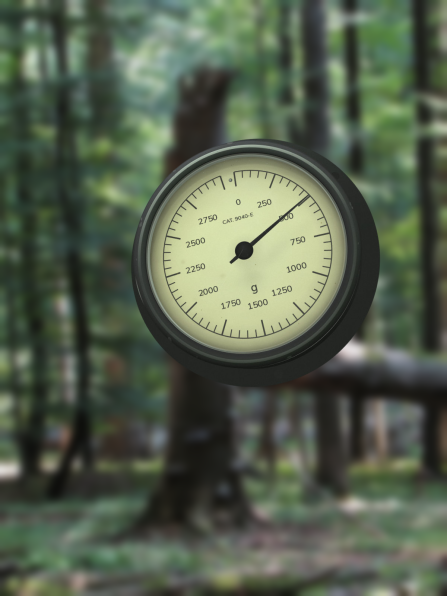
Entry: 500; g
